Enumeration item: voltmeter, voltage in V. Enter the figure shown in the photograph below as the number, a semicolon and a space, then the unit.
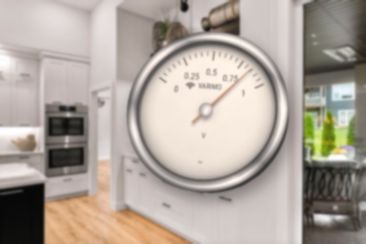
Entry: 0.85; V
